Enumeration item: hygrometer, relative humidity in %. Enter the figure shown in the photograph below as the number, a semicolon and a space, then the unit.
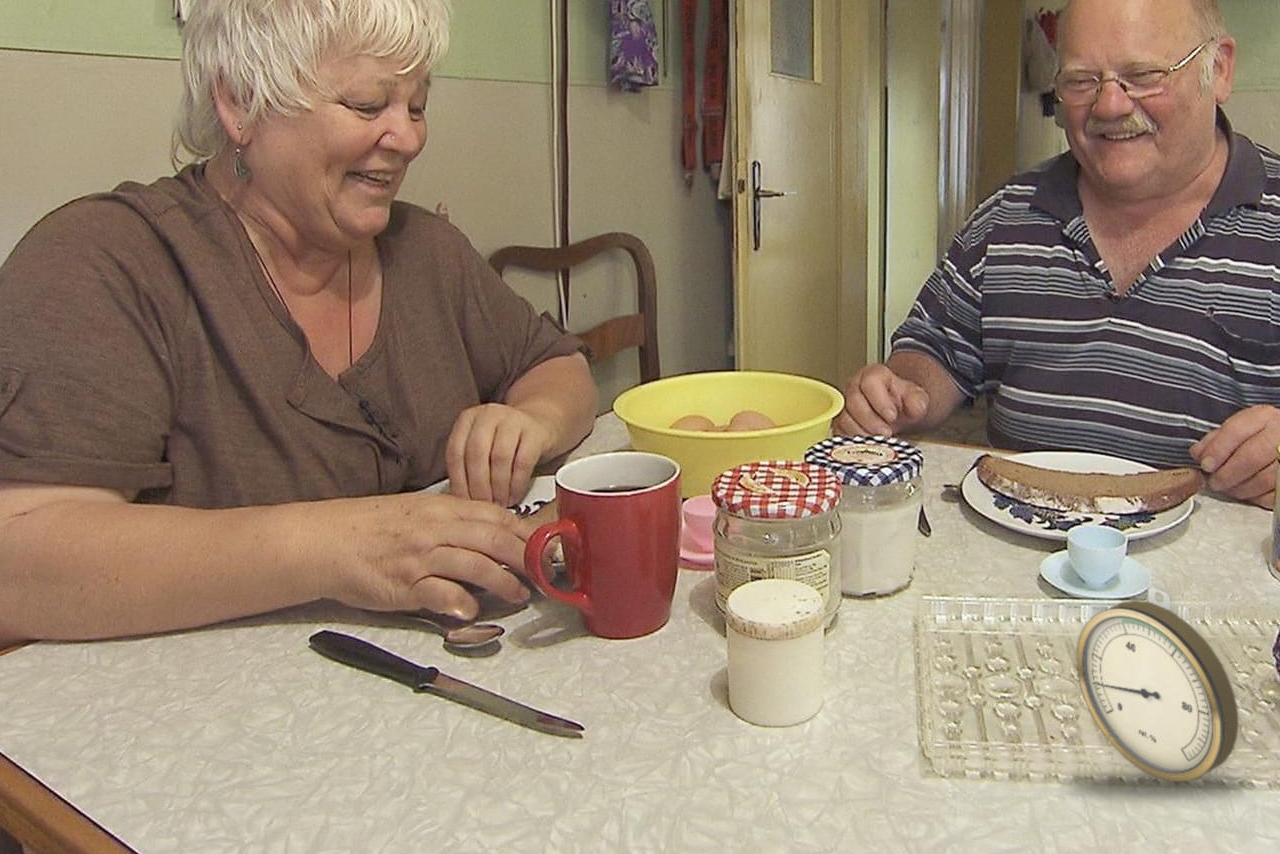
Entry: 10; %
